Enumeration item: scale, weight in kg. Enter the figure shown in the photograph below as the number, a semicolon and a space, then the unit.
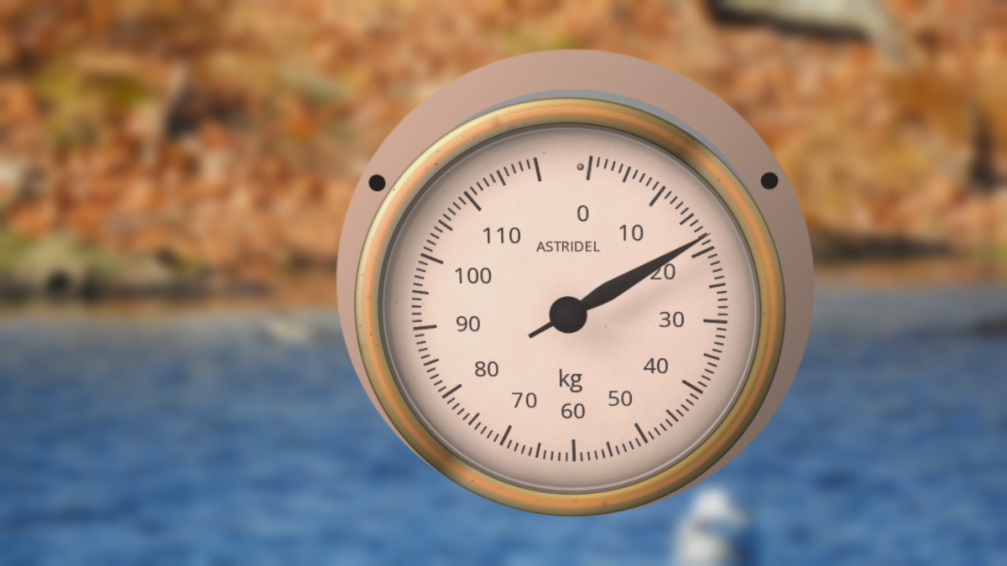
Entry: 18; kg
